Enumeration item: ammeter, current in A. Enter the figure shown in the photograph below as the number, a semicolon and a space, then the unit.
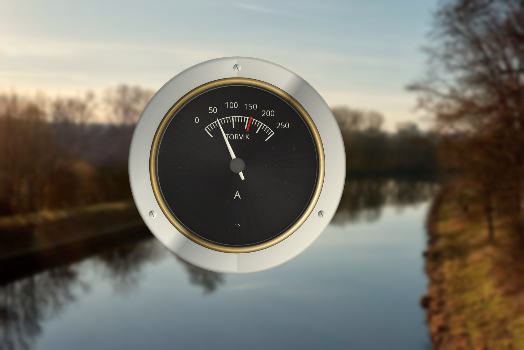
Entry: 50; A
